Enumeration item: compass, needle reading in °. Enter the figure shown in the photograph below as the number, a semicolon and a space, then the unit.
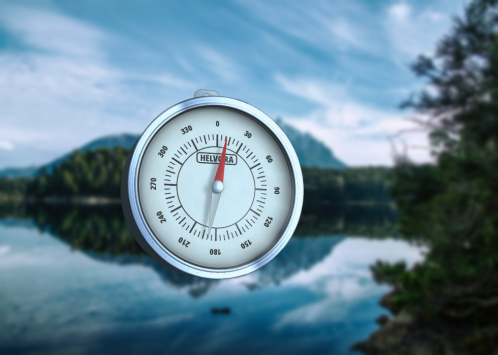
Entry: 10; °
